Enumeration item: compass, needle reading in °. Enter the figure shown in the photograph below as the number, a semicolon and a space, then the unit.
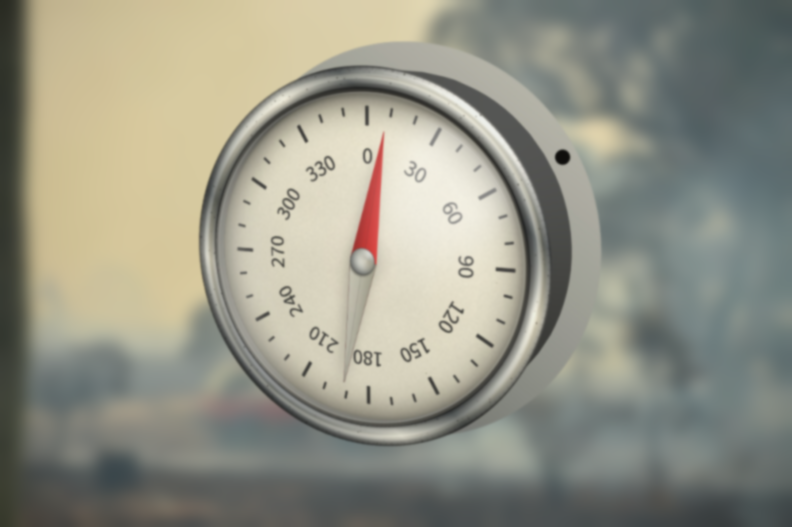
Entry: 10; °
